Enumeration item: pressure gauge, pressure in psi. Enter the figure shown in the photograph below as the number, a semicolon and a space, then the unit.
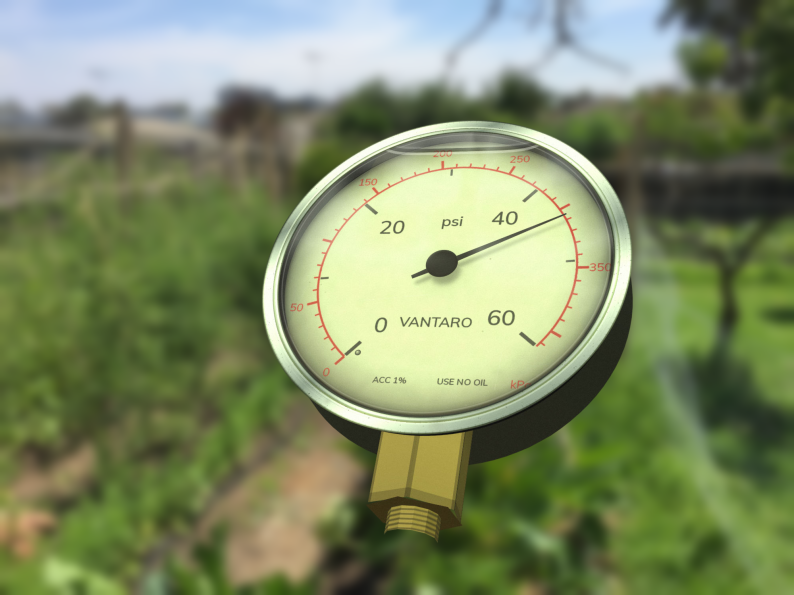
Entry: 45; psi
